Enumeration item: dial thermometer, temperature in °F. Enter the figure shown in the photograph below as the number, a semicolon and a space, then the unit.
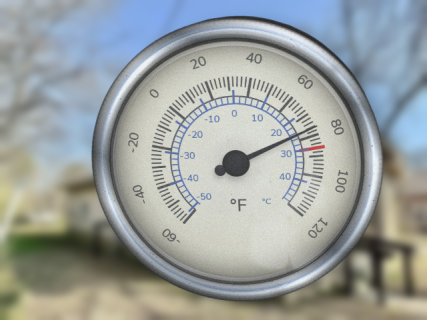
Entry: 76; °F
